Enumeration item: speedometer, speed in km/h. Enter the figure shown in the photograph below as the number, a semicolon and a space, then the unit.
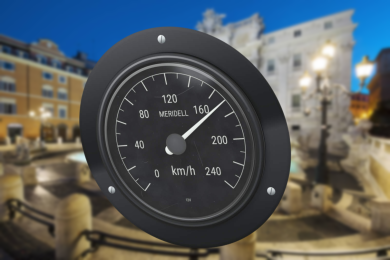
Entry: 170; km/h
